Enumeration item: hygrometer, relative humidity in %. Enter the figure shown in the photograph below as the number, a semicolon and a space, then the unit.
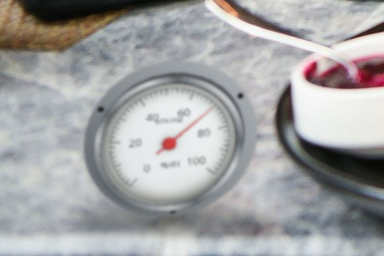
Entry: 70; %
